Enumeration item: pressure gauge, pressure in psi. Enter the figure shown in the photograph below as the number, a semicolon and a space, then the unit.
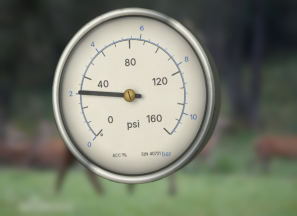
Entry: 30; psi
